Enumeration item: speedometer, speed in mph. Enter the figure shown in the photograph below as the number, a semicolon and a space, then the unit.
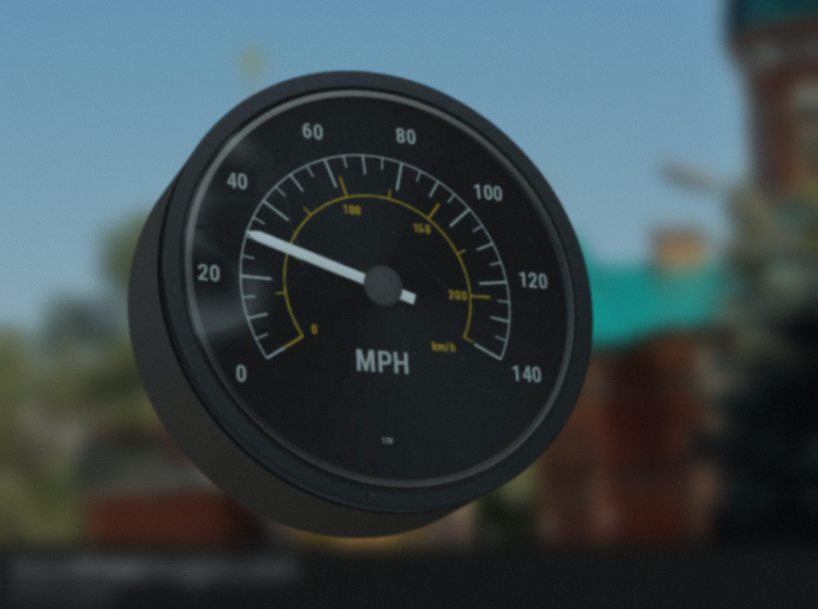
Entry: 30; mph
